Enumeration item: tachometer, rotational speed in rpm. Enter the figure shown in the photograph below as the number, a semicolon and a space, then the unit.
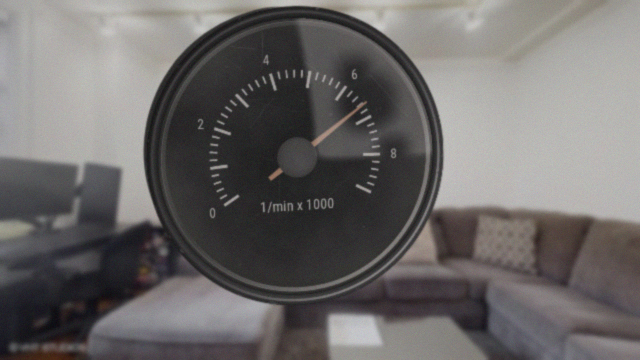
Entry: 6600; rpm
